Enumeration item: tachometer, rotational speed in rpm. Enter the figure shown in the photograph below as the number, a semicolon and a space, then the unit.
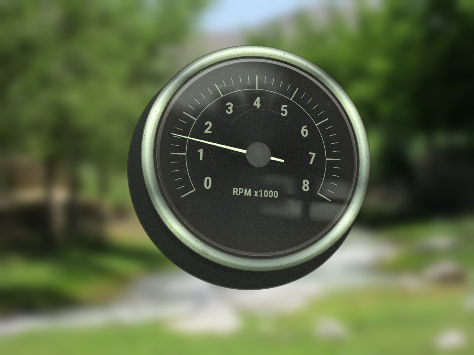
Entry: 1400; rpm
